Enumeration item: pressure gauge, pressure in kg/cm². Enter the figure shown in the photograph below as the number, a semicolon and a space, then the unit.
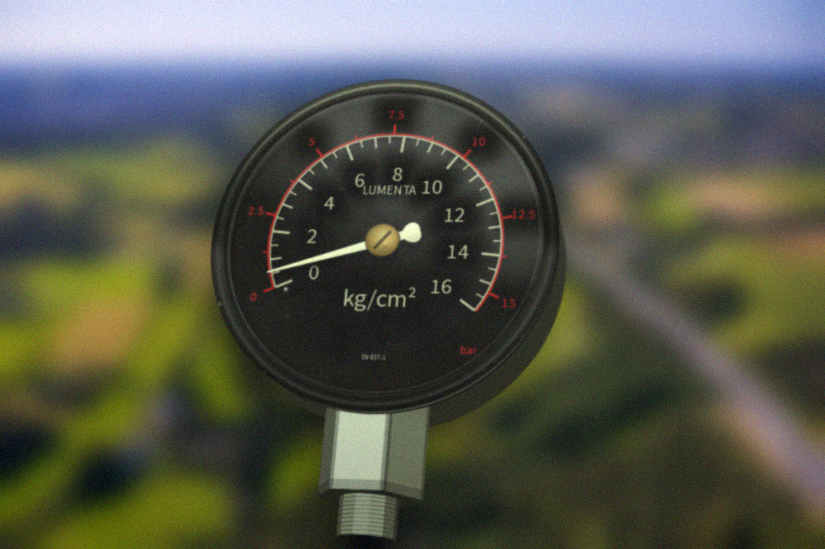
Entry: 0.5; kg/cm²
